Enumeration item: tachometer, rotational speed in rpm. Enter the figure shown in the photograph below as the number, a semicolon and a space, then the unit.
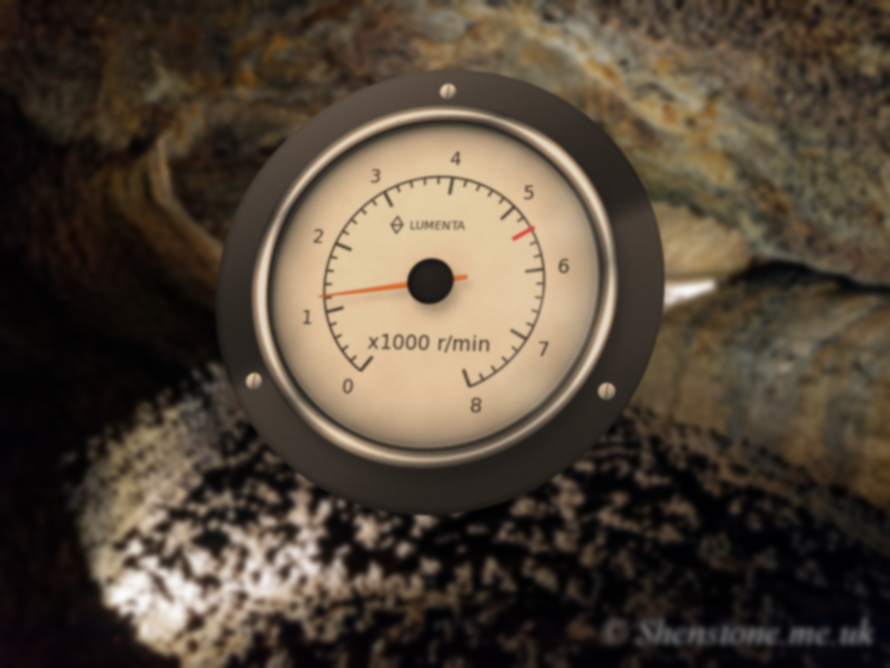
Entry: 1200; rpm
